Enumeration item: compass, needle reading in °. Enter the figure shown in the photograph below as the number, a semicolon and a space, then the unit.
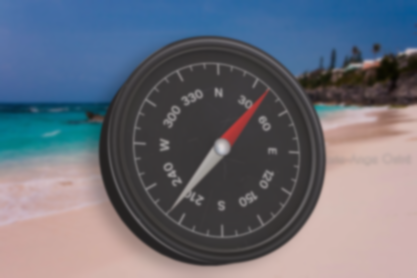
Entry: 40; °
